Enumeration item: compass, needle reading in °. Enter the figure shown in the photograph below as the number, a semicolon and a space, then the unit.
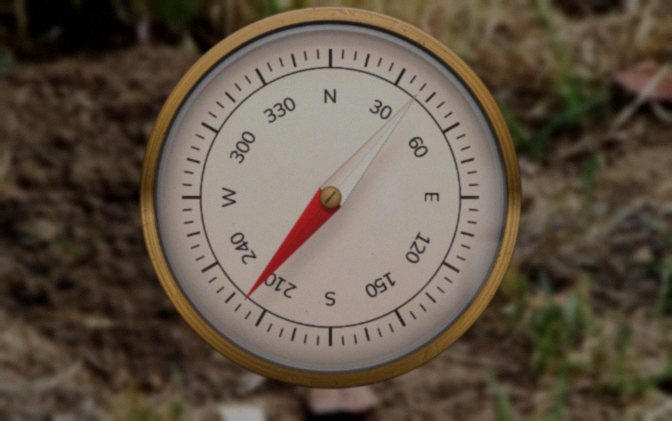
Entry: 220; °
